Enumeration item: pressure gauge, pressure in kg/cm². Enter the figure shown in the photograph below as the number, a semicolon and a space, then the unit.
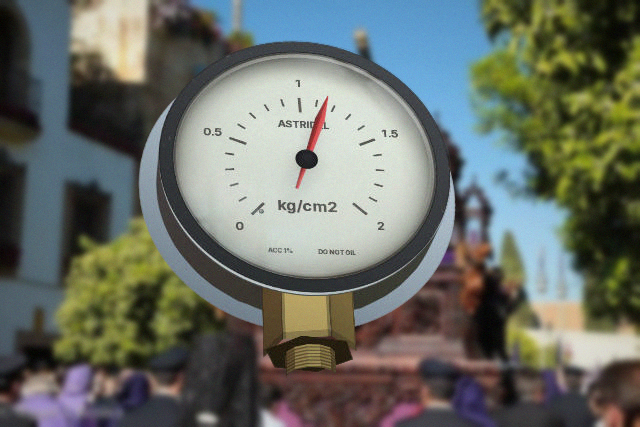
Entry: 1.15; kg/cm²
